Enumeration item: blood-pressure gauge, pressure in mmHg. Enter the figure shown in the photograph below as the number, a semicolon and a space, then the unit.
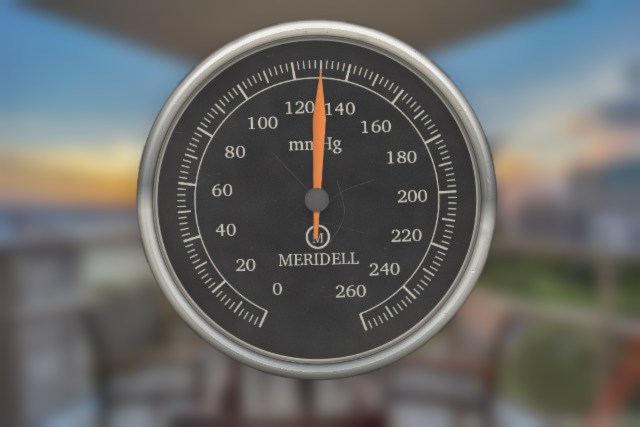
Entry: 130; mmHg
